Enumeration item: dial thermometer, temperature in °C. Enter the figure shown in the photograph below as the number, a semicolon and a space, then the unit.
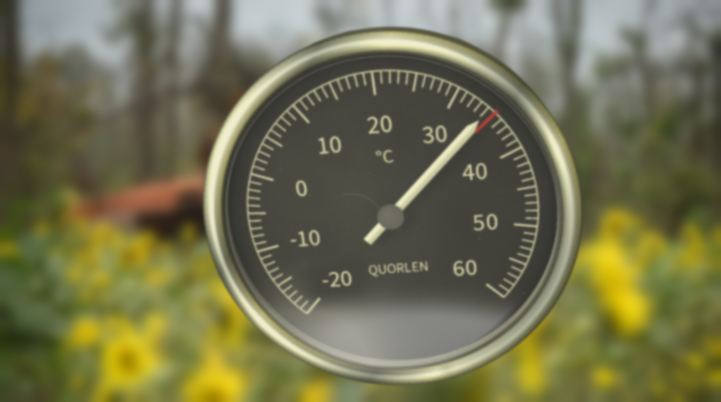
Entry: 34; °C
